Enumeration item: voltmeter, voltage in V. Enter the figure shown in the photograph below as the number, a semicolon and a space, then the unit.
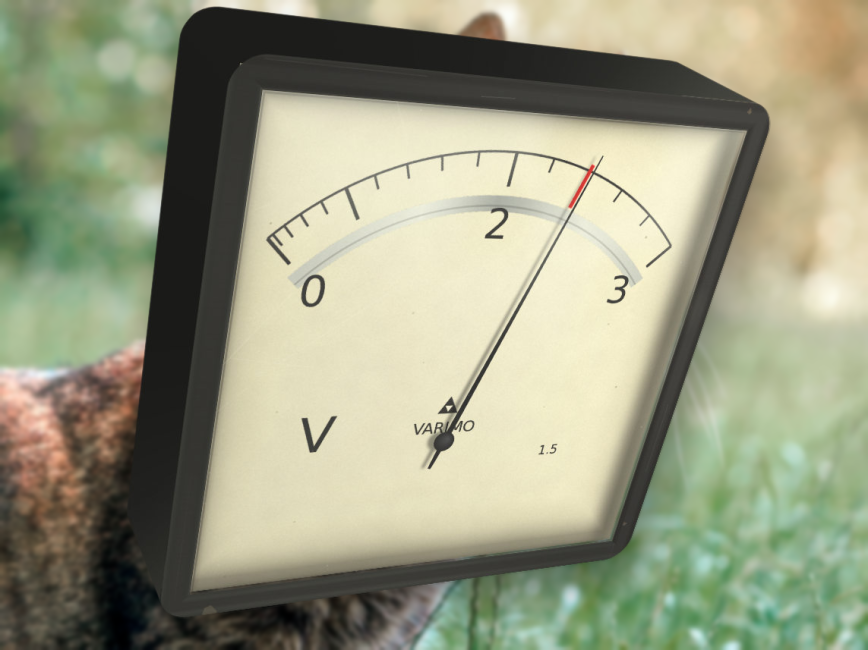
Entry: 2.4; V
